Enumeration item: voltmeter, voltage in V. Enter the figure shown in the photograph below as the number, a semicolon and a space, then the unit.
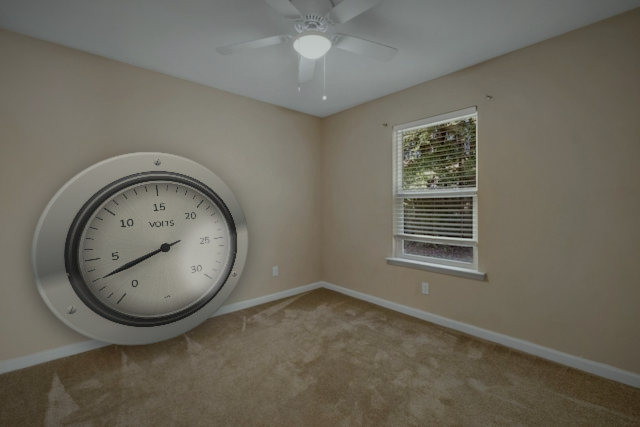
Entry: 3; V
